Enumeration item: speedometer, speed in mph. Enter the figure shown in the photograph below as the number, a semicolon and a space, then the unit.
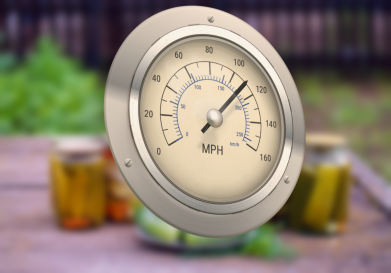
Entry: 110; mph
